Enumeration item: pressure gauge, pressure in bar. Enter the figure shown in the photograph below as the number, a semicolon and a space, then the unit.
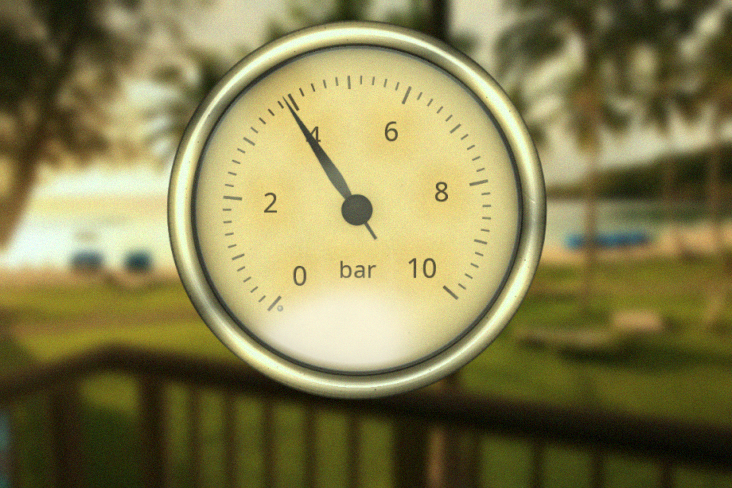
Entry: 3.9; bar
